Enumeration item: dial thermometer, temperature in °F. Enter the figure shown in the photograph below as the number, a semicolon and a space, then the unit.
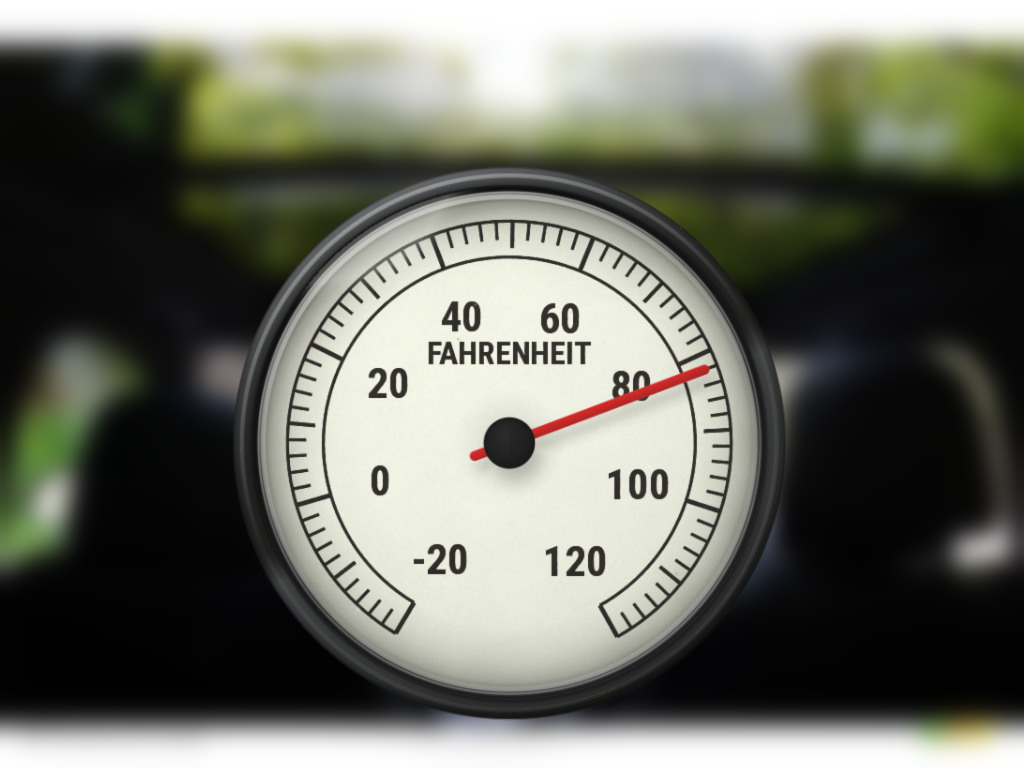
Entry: 82; °F
